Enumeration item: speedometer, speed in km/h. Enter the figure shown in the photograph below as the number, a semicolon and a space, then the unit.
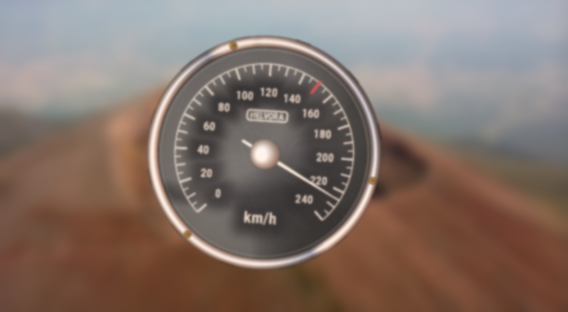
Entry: 225; km/h
